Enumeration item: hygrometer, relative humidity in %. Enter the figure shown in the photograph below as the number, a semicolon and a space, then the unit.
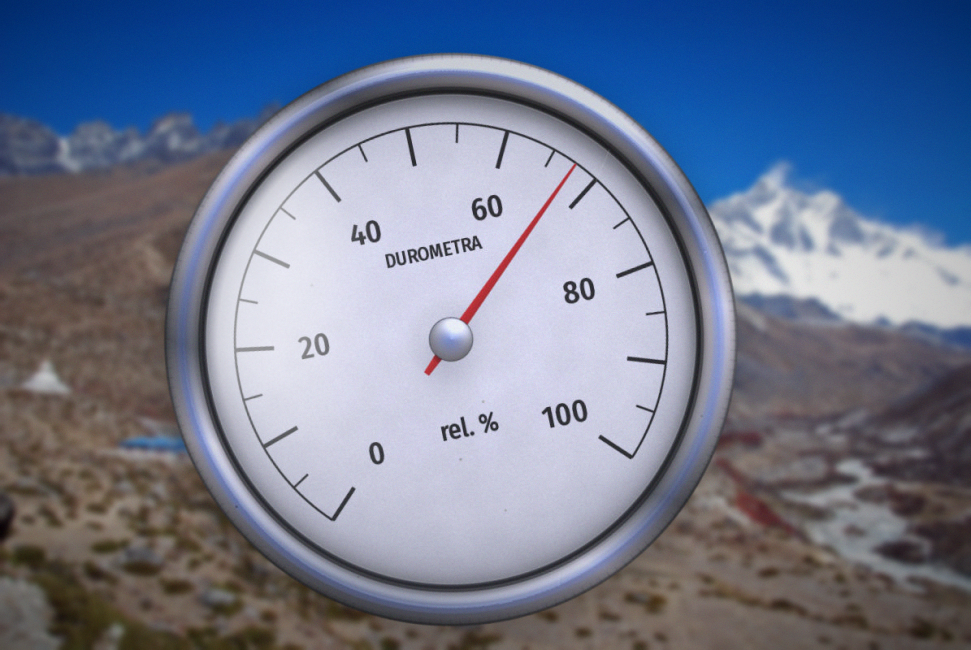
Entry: 67.5; %
